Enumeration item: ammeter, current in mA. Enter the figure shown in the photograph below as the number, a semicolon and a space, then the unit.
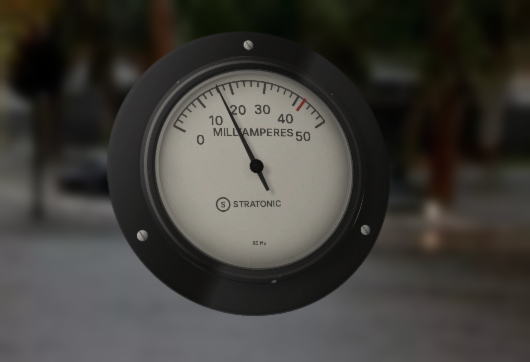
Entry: 16; mA
